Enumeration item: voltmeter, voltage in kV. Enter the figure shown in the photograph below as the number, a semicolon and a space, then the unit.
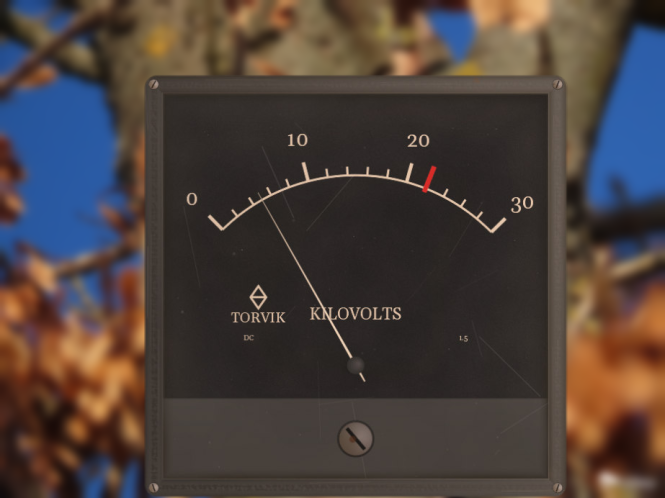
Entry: 5; kV
